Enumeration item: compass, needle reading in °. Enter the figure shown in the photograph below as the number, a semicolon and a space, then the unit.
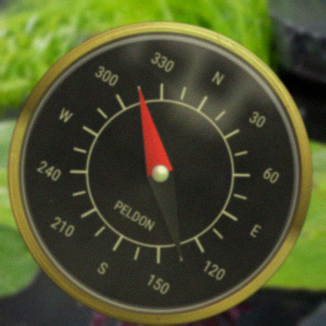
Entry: 315; °
